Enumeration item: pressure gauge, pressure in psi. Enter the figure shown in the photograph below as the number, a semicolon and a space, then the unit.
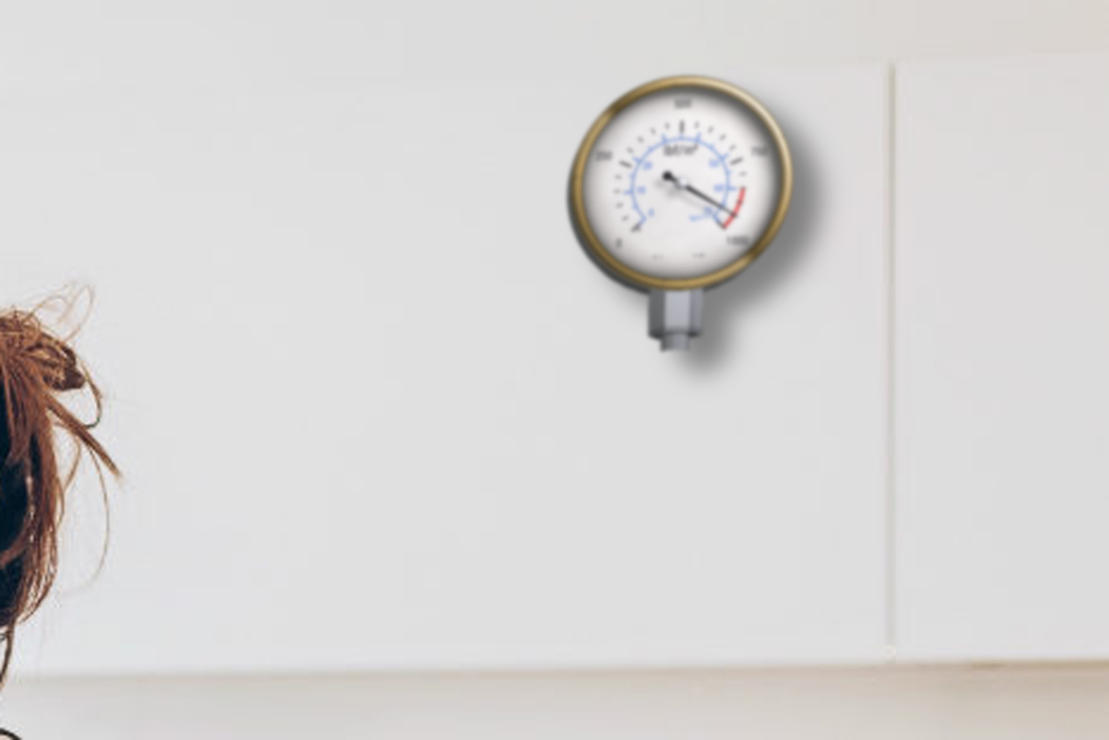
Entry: 950; psi
